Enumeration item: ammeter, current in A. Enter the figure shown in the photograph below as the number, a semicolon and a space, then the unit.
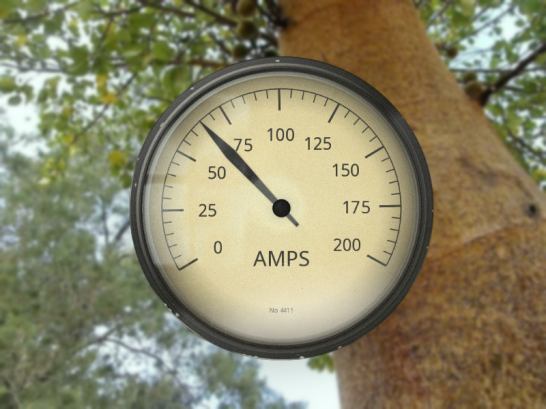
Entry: 65; A
